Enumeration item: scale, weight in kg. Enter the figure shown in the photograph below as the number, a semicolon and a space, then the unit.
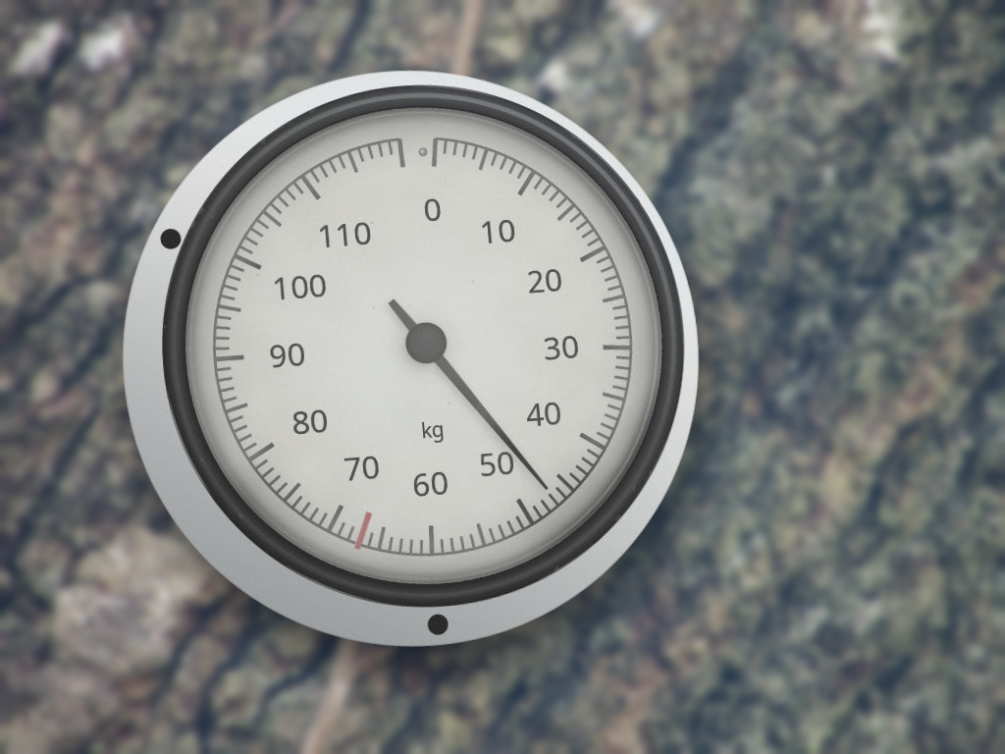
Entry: 47; kg
